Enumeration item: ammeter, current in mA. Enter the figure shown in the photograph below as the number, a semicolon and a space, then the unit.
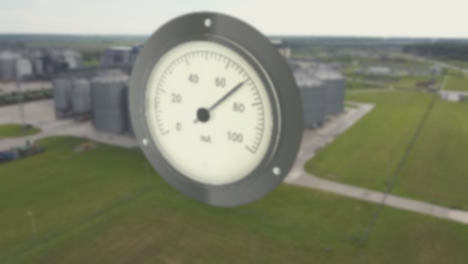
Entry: 70; mA
